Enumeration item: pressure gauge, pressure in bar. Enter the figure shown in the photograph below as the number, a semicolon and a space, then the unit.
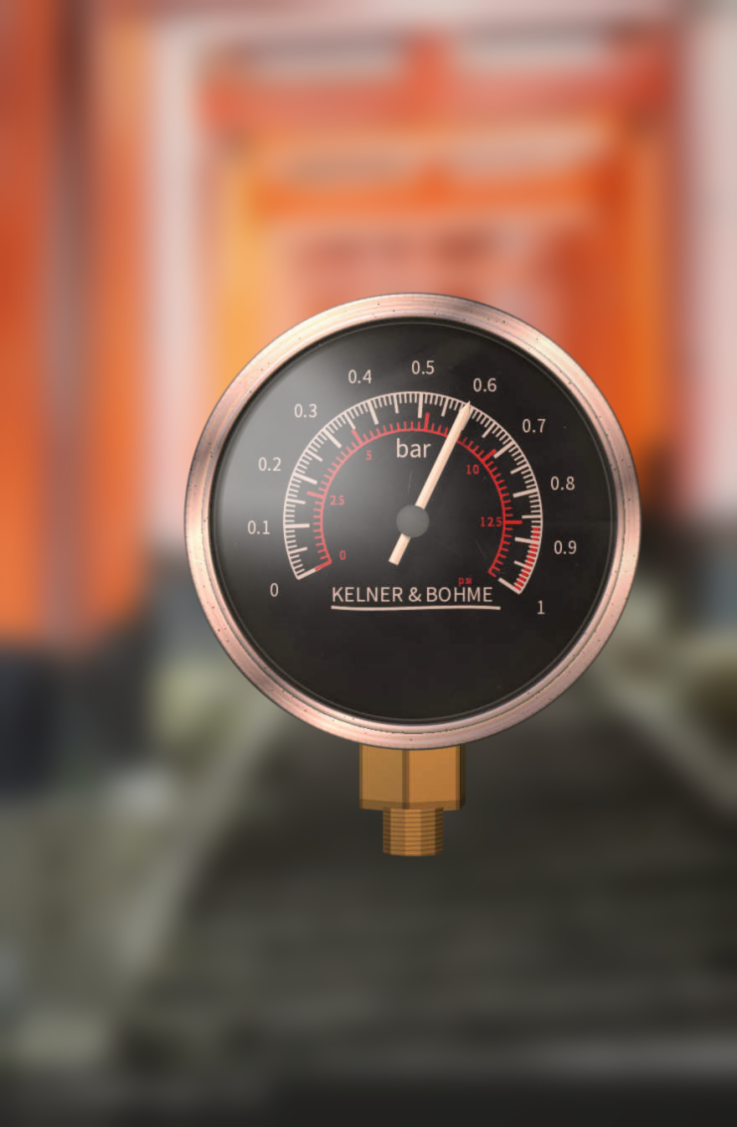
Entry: 0.59; bar
